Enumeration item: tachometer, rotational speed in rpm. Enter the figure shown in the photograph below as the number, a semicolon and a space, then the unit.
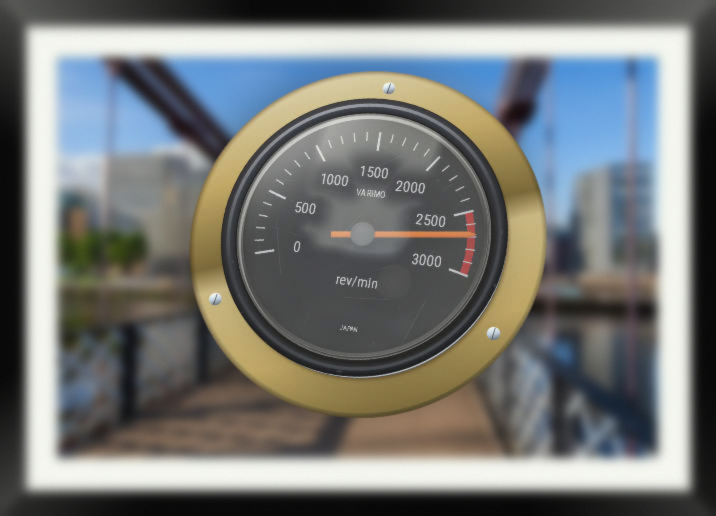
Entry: 2700; rpm
